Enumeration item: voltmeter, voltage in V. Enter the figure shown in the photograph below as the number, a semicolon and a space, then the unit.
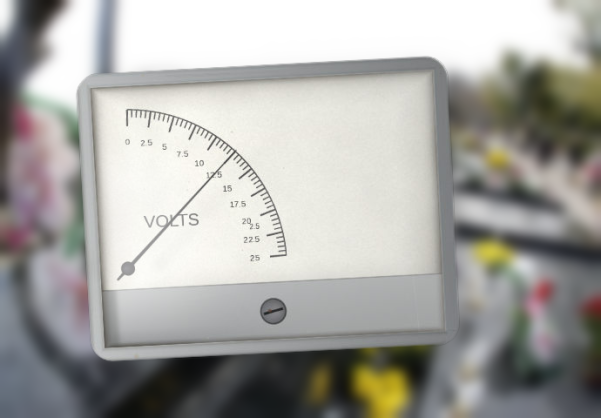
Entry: 12.5; V
